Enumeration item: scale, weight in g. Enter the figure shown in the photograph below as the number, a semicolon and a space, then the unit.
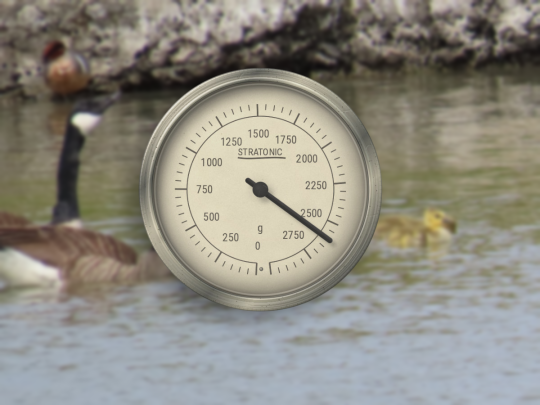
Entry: 2600; g
